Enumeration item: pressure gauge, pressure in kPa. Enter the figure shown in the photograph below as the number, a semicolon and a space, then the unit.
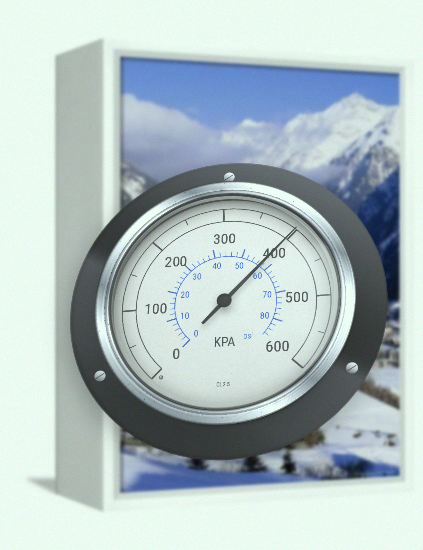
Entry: 400; kPa
